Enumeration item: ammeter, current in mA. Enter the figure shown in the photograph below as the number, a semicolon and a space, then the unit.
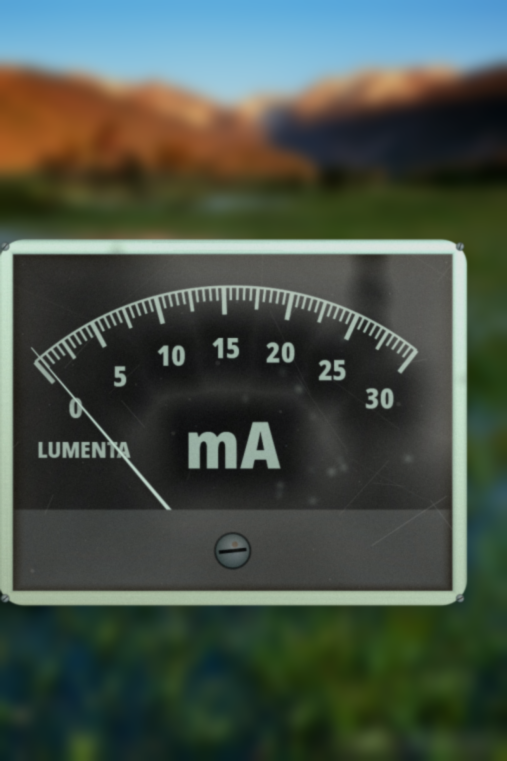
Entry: 0.5; mA
